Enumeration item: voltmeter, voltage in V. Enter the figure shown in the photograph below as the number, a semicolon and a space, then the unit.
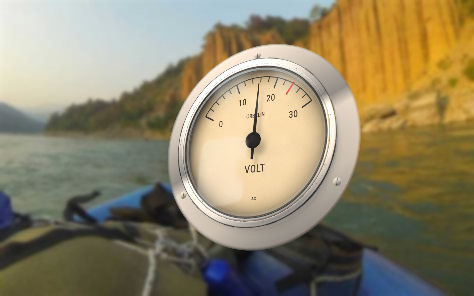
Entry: 16; V
